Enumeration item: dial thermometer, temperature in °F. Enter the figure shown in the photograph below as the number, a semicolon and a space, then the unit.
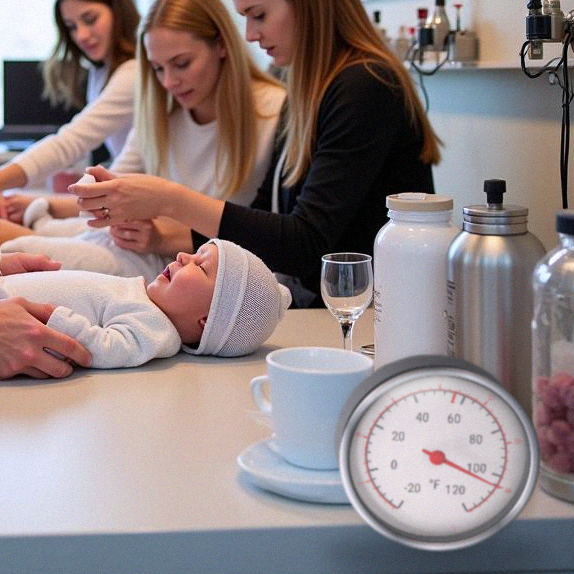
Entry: 104; °F
